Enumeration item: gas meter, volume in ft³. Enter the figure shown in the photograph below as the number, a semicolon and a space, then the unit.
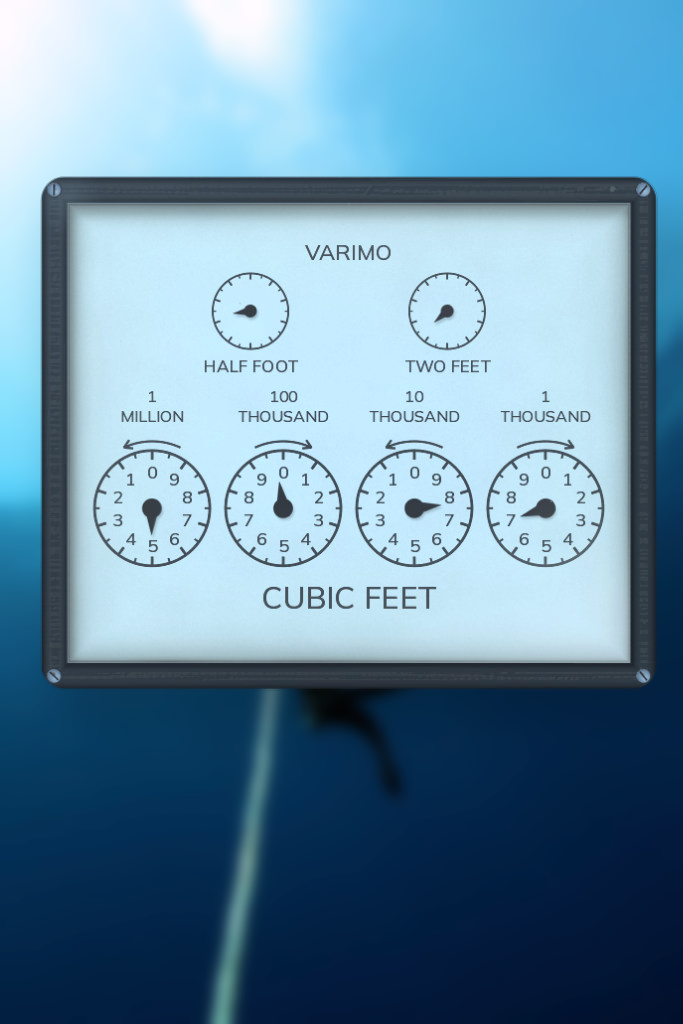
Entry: 497700; ft³
